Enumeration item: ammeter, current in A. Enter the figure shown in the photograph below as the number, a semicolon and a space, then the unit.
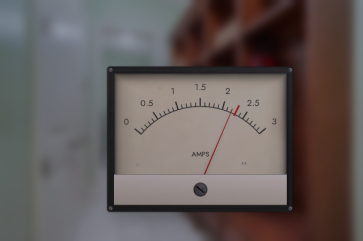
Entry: 2.2; A
